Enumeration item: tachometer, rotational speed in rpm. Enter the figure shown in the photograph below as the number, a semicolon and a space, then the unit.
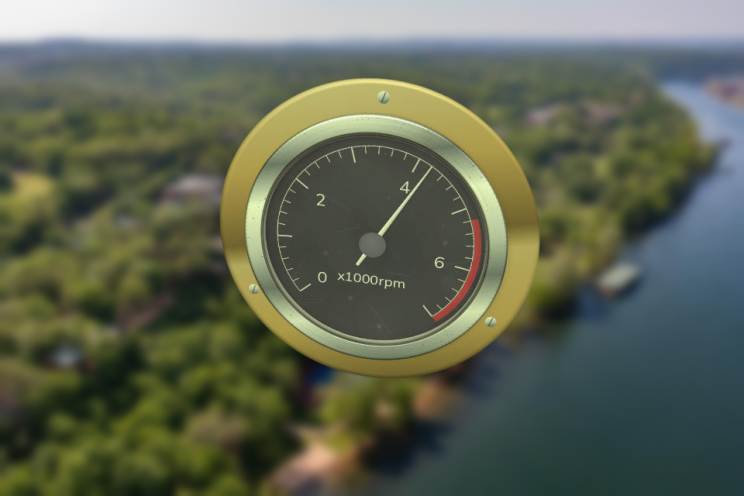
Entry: 4200; rpm
